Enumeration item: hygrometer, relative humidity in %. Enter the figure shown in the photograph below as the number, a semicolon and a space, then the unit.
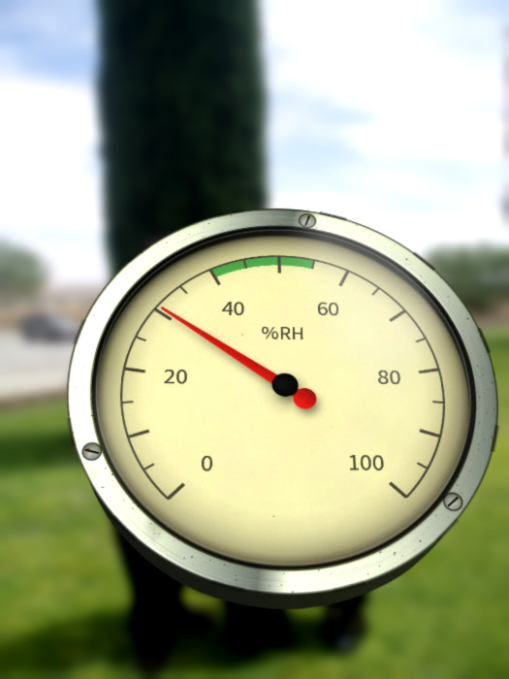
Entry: 30; %
